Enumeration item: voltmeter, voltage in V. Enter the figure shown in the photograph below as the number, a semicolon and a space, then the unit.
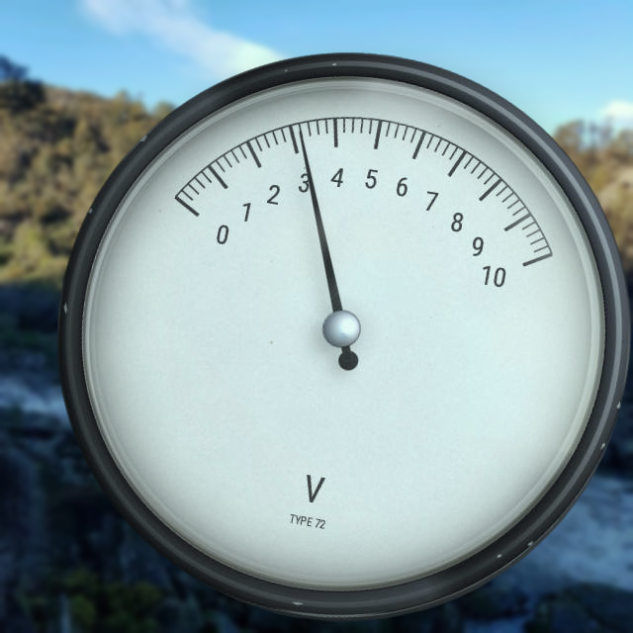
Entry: 3.2; V
